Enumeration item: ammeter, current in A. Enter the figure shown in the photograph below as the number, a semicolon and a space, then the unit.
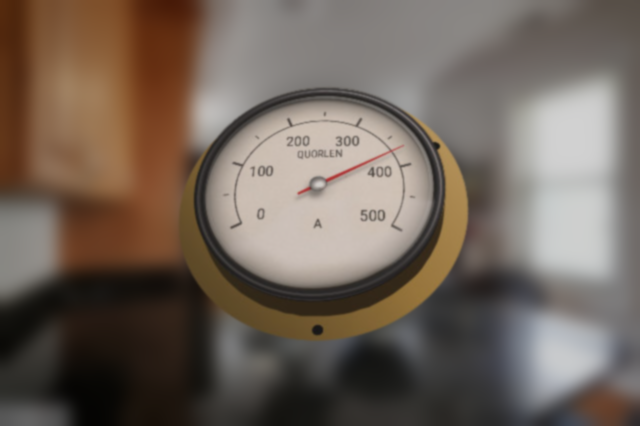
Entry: 375; A
